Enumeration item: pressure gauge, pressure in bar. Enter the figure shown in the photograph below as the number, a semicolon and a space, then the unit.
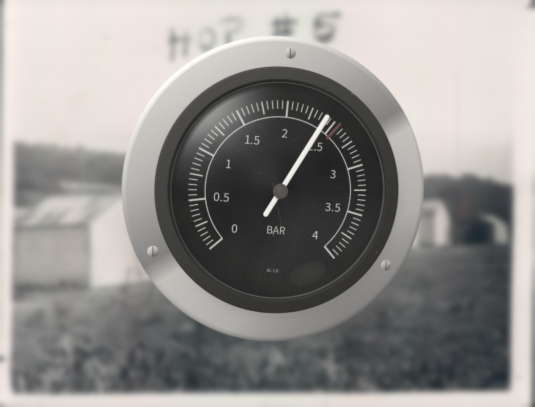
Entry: 2.4; bar
